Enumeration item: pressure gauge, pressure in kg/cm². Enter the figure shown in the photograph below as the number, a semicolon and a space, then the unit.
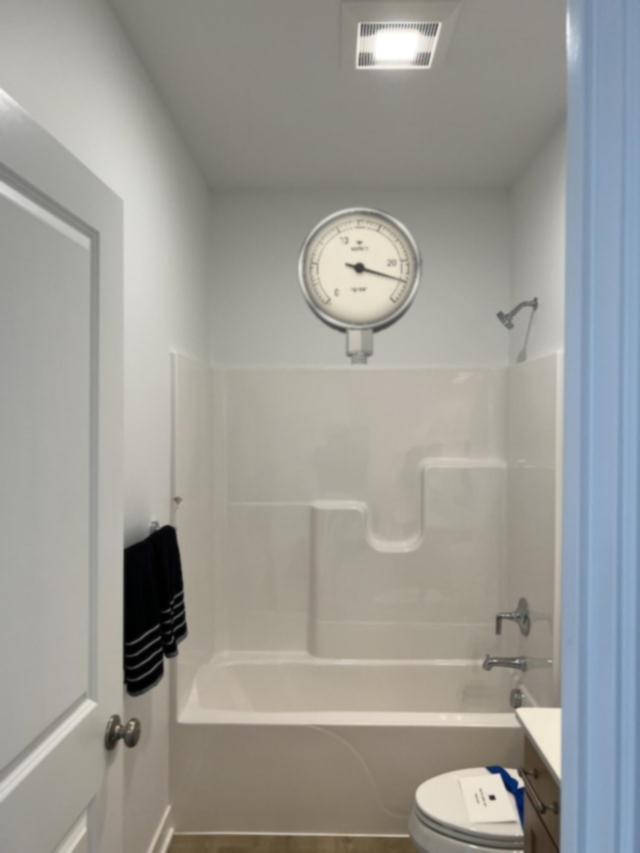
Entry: 22.5; kg/cm²
